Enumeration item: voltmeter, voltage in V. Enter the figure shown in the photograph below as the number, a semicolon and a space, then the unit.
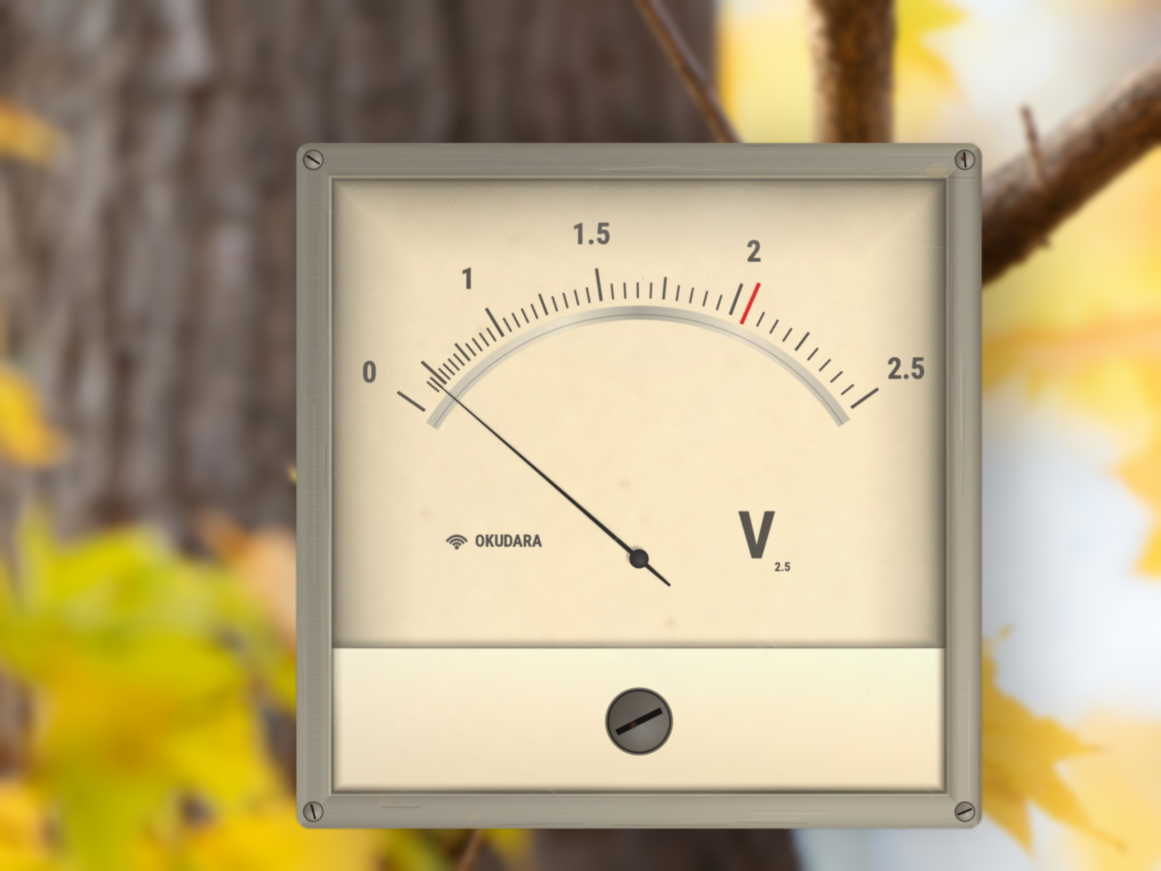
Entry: 0.45; V
